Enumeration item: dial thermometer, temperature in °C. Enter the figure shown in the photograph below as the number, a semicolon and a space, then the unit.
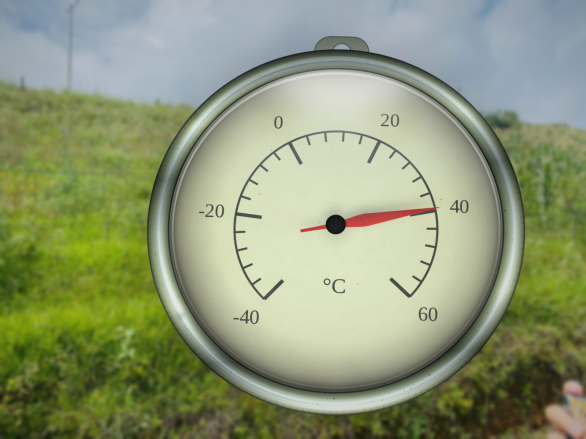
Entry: 40; °C
